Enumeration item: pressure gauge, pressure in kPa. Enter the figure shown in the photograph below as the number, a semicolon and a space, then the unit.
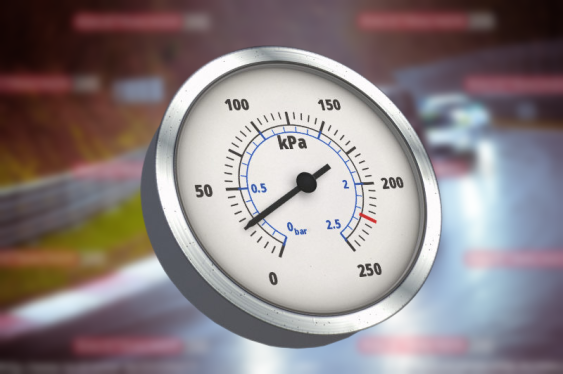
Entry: 25; kPa
